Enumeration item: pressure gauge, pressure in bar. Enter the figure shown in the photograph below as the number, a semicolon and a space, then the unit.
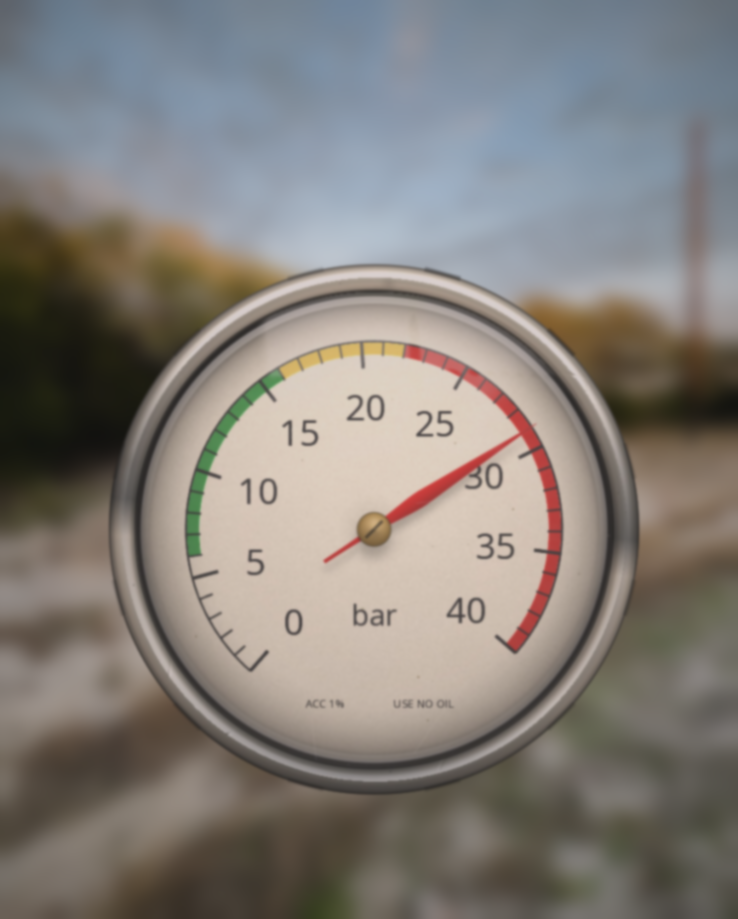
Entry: 29; bar
